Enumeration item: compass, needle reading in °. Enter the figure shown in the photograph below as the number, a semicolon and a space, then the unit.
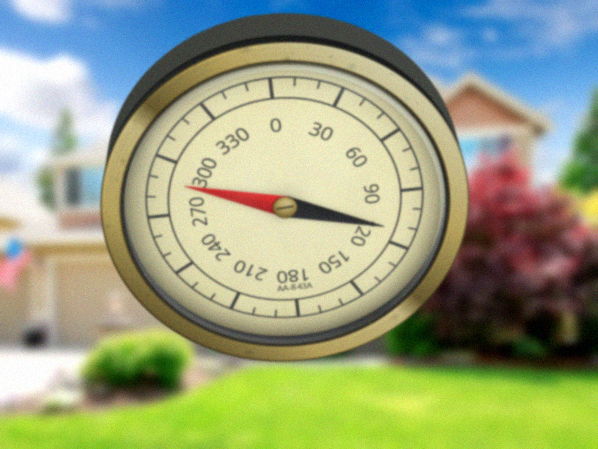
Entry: 290; °
